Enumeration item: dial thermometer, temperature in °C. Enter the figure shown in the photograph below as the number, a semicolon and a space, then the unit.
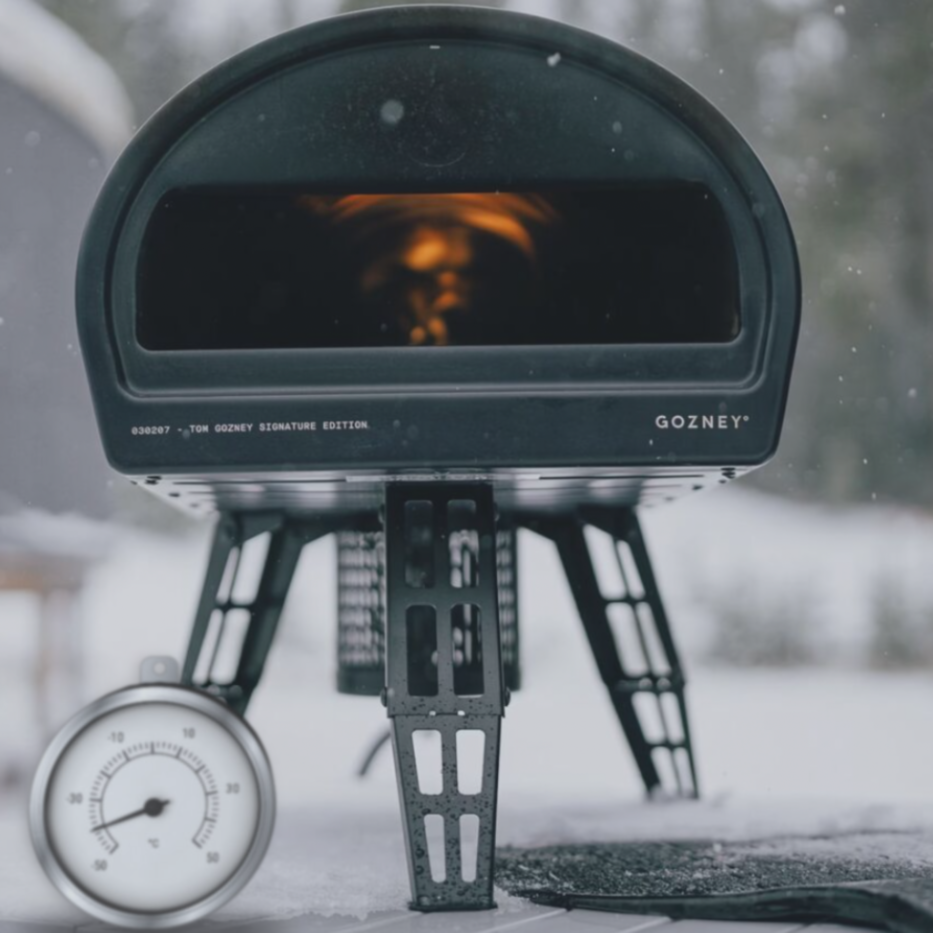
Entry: -40; °C
